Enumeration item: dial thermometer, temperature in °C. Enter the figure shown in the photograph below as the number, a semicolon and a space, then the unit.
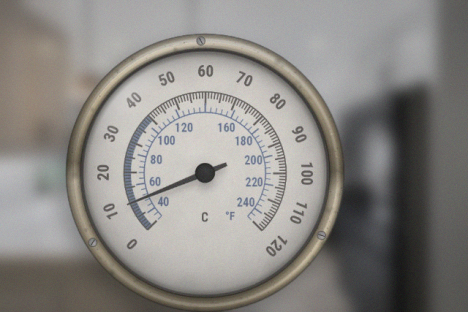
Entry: 10; °C
